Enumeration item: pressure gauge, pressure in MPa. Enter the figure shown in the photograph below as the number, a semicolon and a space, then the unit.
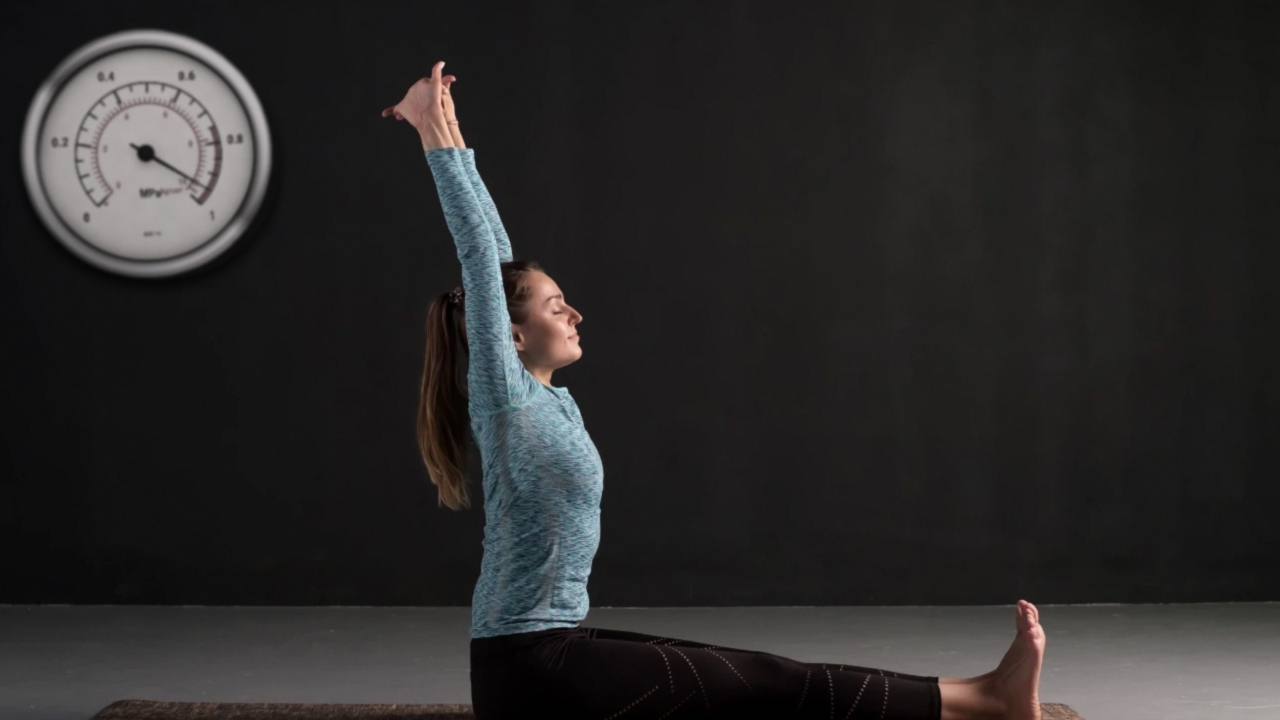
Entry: 0.95; MPa
